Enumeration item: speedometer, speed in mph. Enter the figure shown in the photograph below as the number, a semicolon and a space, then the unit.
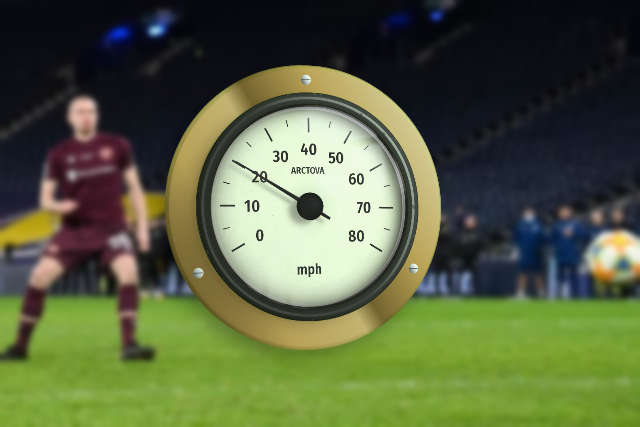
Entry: 20; mph
